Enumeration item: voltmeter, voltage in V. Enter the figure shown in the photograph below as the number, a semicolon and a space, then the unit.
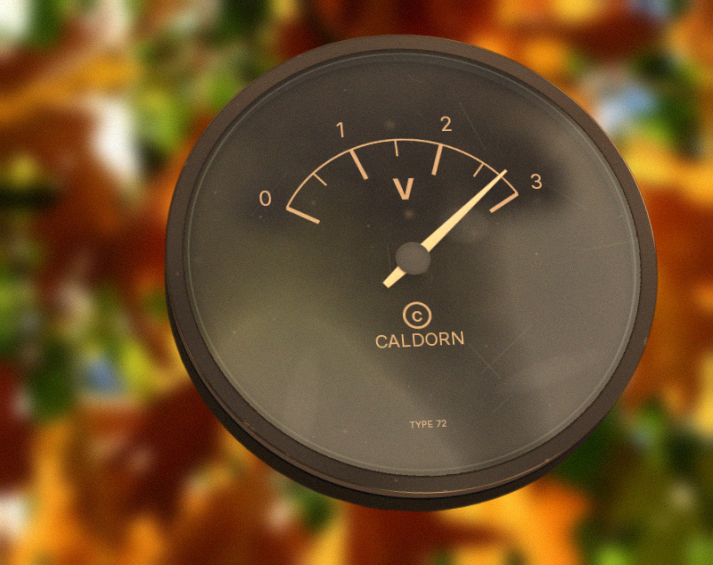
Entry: 2.75; V
